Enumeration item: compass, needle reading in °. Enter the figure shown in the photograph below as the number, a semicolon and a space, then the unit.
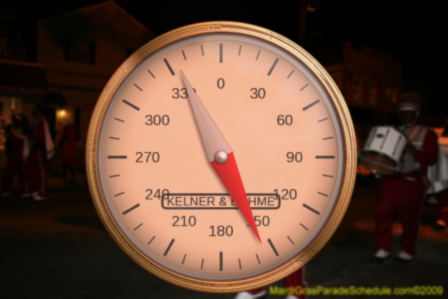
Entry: 155; °
